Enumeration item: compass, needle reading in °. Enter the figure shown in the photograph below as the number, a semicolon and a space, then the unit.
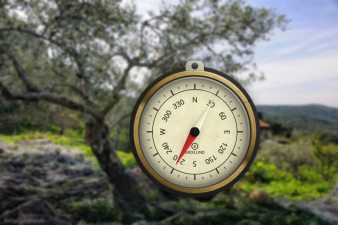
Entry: 210; °
